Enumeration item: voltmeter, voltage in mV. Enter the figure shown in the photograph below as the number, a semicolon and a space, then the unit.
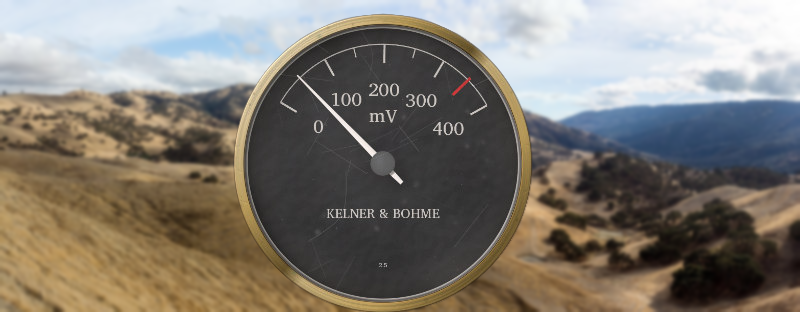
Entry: 50; mV
